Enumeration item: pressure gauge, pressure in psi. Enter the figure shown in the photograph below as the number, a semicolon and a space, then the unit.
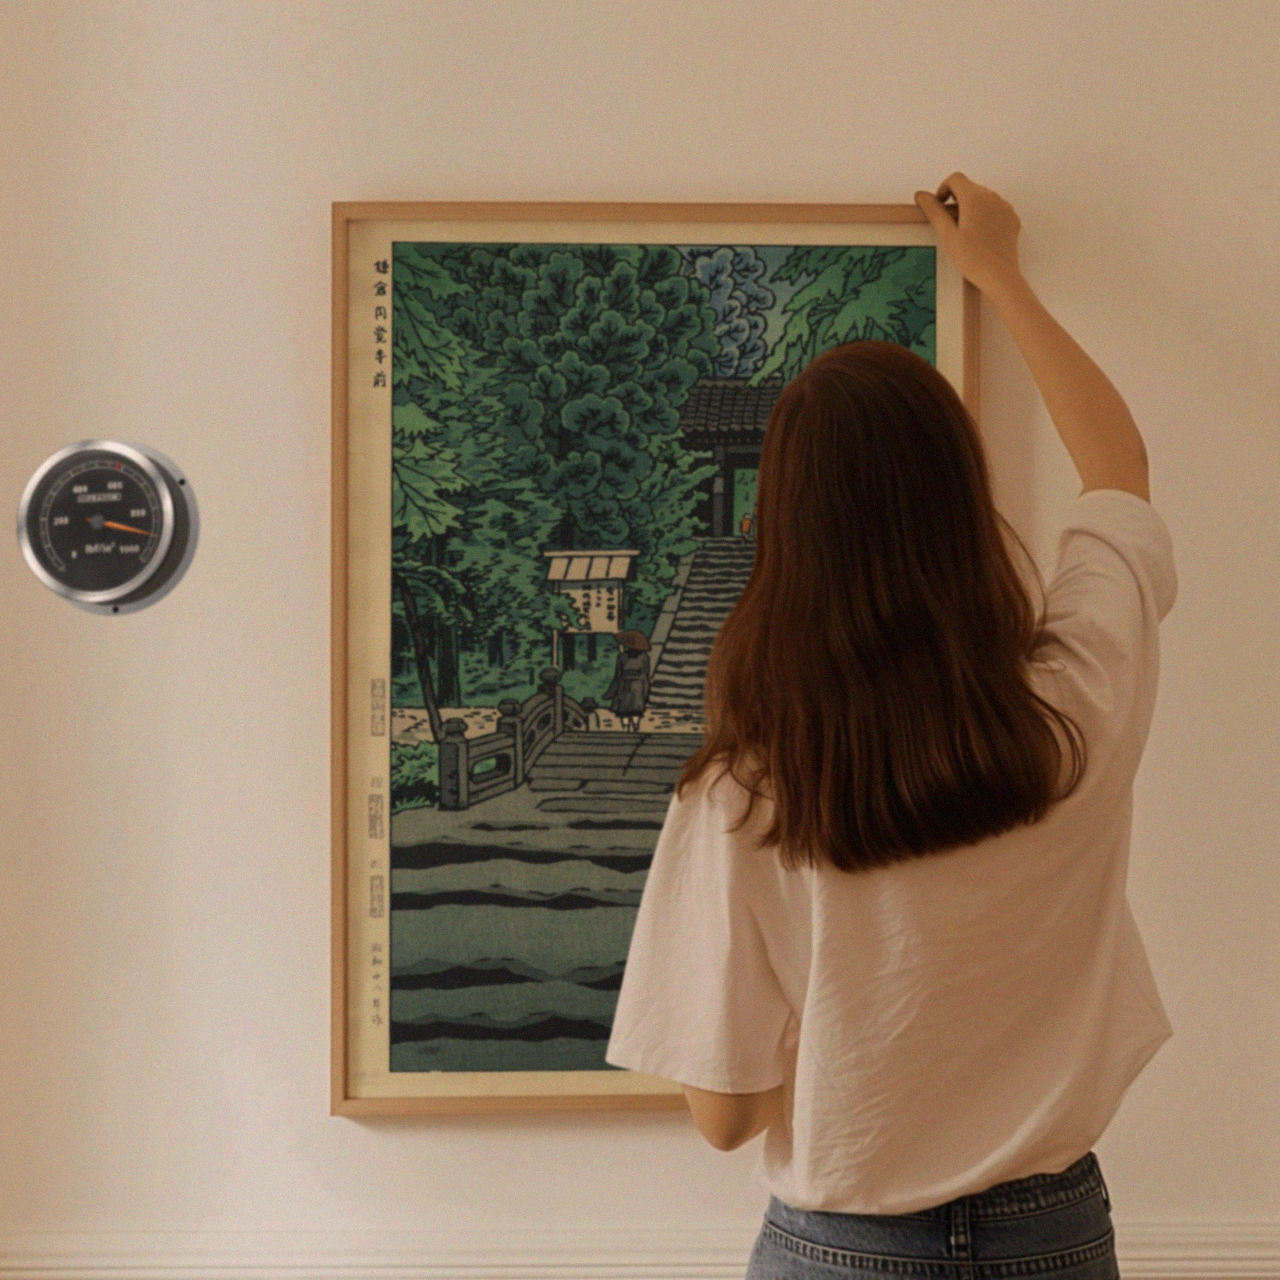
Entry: 900; psi
